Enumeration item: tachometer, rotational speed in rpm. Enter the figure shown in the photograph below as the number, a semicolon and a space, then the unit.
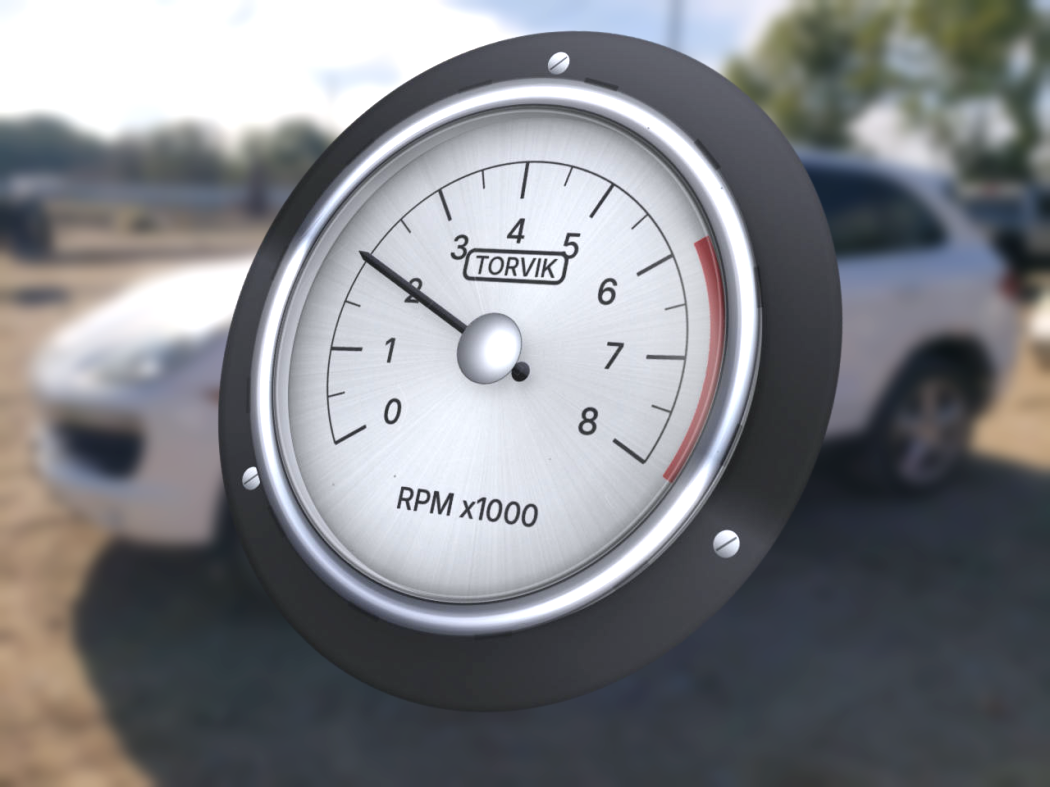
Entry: 2000; rpm
